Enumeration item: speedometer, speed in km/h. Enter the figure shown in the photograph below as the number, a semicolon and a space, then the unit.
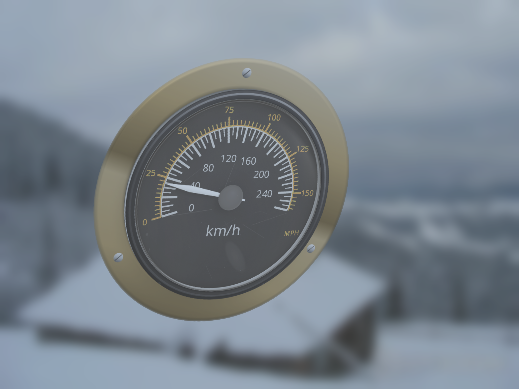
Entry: 35; km/h
